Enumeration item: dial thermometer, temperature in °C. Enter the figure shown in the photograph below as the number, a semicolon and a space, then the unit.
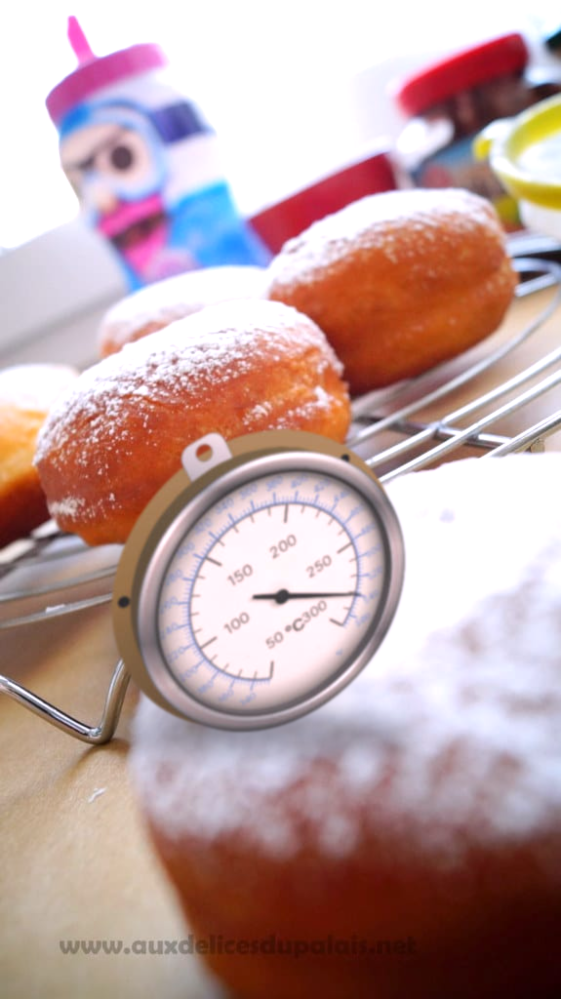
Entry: 280; °C
